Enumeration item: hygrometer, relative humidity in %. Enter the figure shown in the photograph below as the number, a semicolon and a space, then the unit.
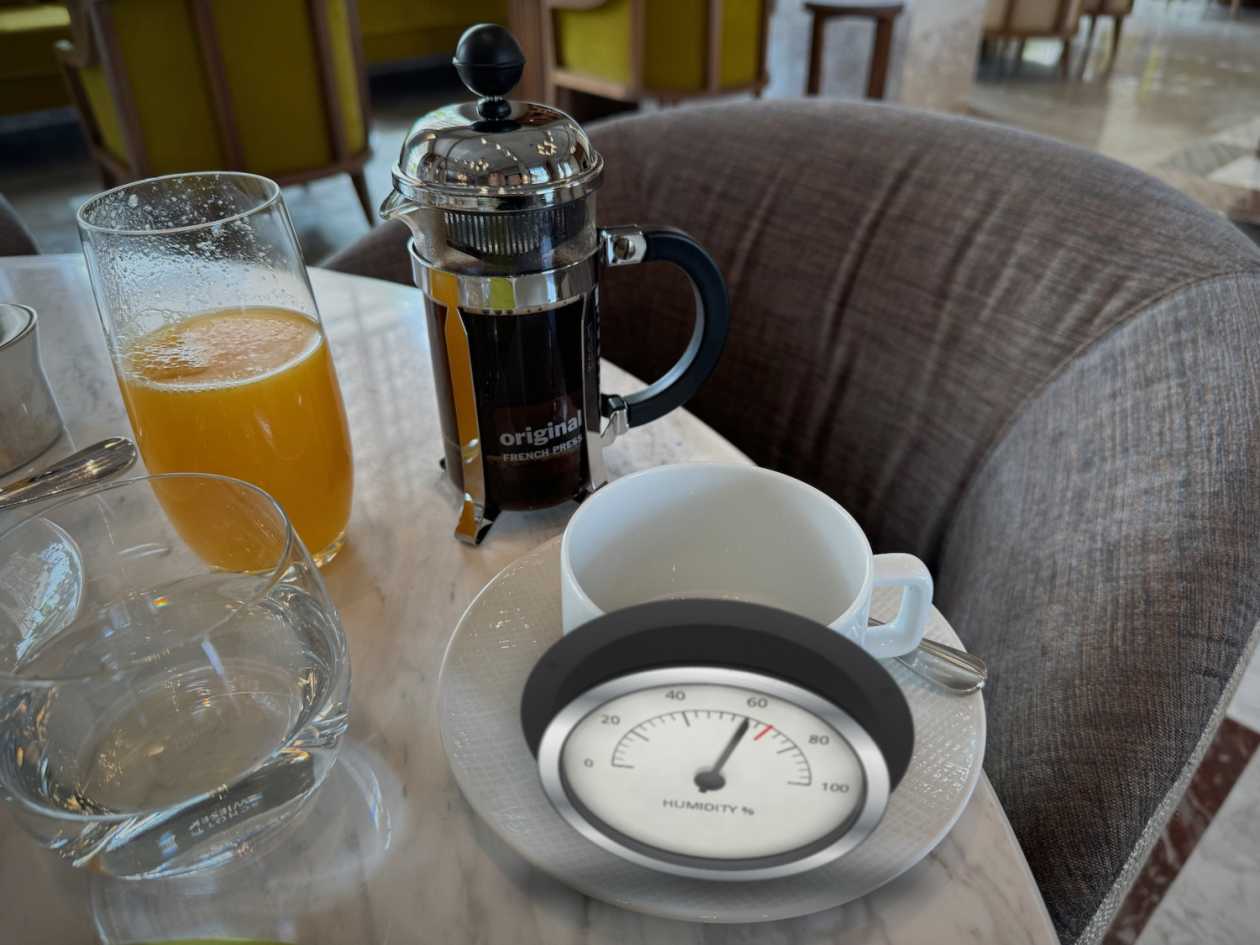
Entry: 60; %
